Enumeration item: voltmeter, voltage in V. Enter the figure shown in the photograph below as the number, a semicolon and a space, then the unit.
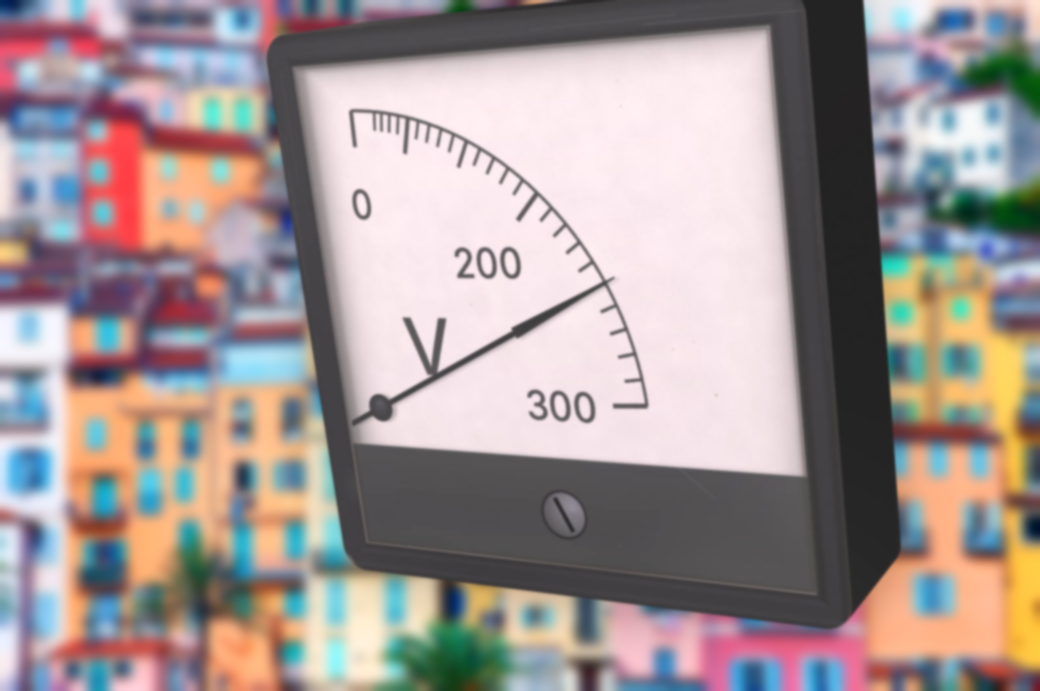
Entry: 250; V
